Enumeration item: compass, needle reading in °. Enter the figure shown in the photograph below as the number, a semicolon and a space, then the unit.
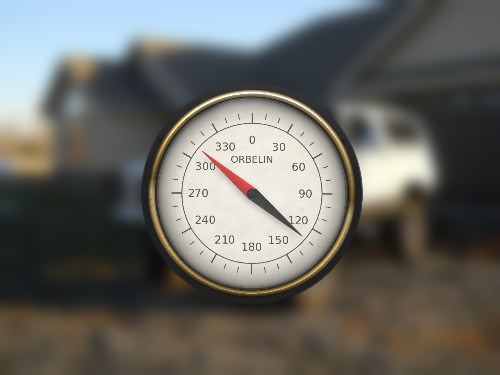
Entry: 310; °
